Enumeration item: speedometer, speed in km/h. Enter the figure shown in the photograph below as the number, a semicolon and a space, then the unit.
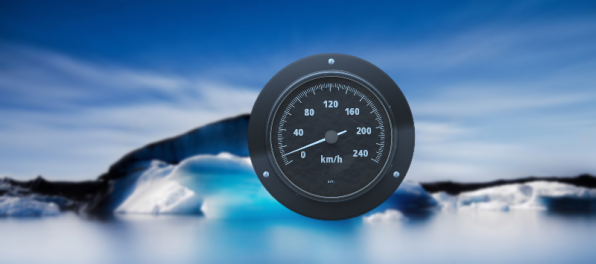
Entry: 10; km/h
